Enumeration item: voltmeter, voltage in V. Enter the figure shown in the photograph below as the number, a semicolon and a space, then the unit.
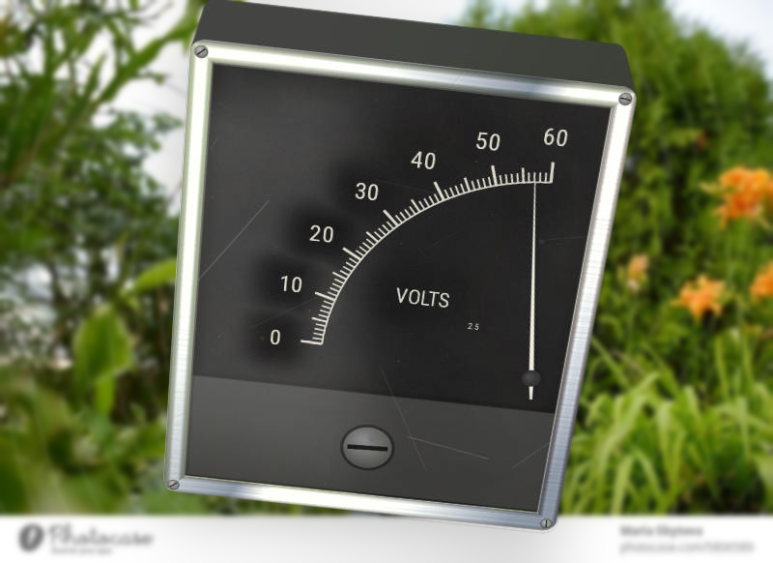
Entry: 57; V
